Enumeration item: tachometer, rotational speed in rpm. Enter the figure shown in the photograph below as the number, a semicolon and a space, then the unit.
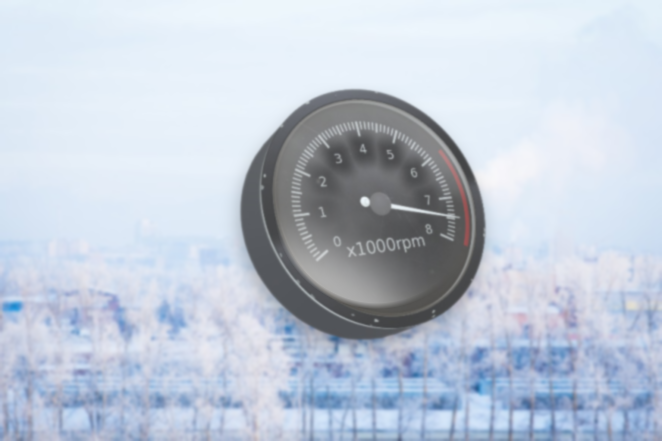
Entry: 7500; rpm
